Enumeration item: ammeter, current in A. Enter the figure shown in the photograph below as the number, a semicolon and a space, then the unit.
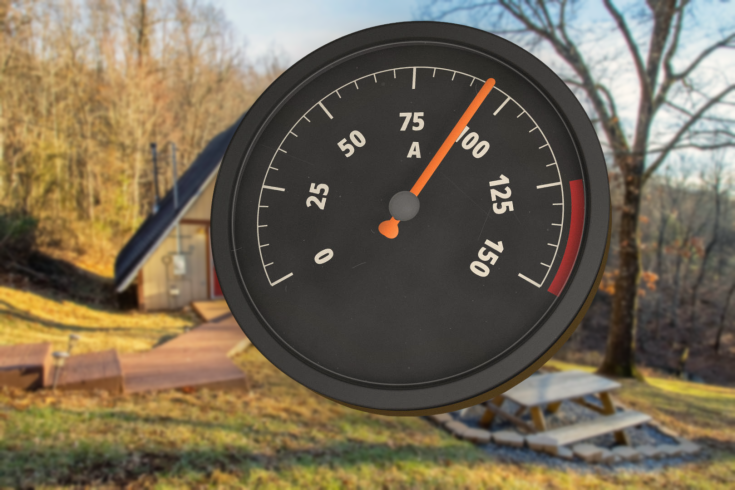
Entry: 95; A
